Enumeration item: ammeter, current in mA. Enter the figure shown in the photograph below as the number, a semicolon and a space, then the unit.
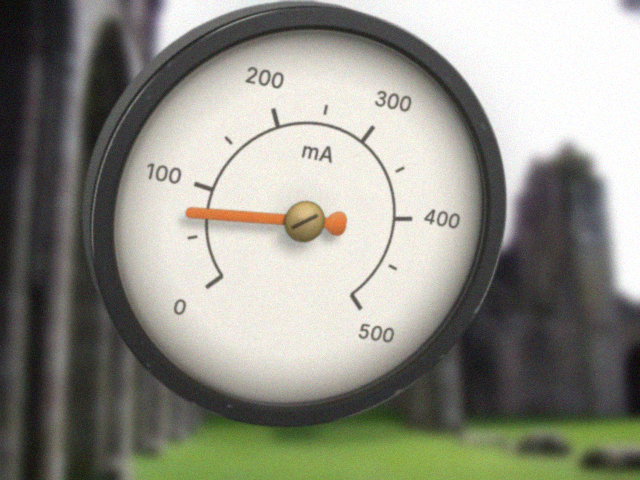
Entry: 75; mA
